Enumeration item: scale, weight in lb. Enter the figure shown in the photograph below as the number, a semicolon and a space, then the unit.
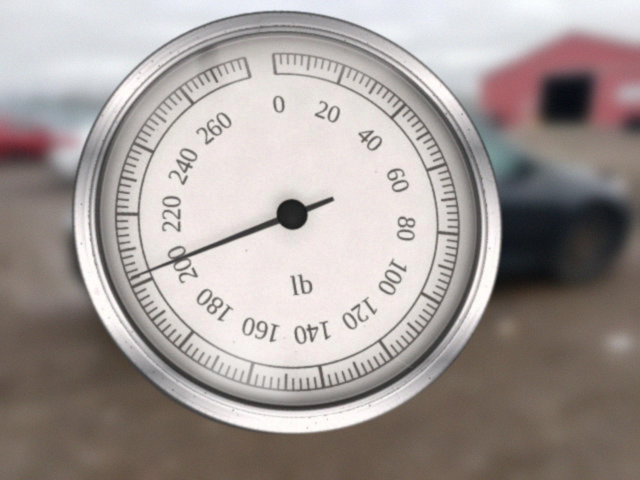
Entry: 202; lb
